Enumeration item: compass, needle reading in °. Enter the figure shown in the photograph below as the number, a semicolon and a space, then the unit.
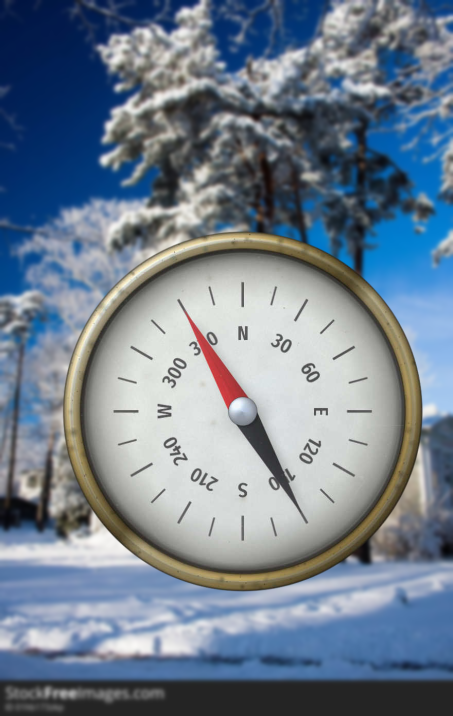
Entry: 330; °
